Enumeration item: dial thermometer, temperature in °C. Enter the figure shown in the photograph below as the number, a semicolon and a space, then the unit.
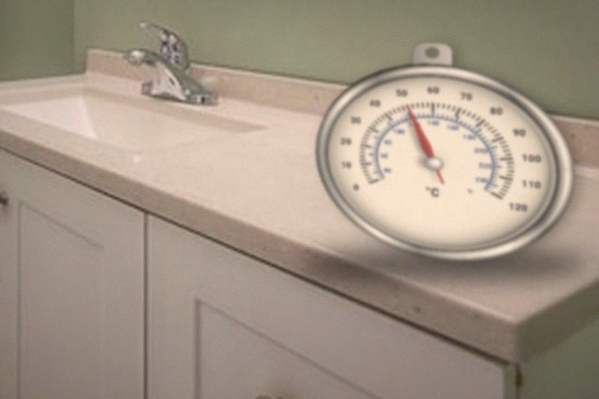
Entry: 50; °C
